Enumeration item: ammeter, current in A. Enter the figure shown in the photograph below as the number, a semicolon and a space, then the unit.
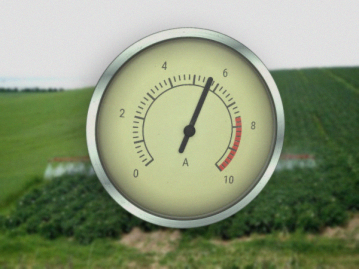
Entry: 5.6; A
